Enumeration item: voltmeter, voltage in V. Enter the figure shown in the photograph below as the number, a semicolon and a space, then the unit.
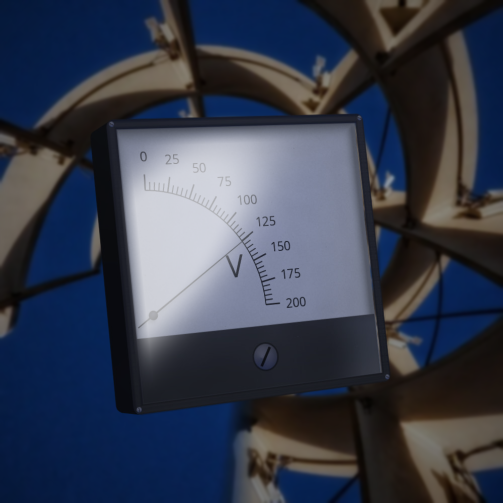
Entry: 125; V
